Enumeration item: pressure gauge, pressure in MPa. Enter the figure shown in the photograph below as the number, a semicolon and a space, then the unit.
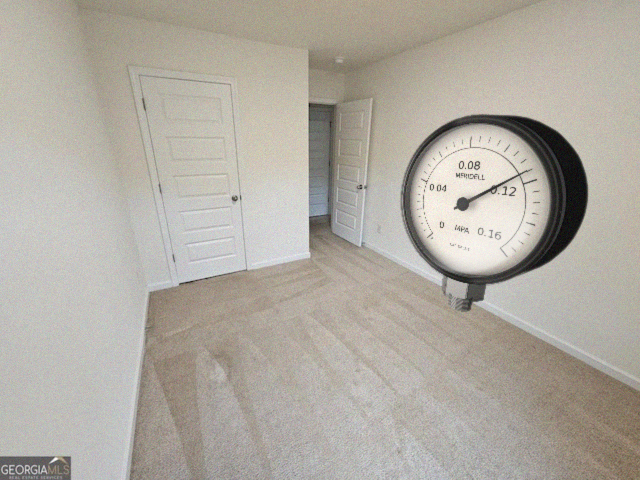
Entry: 0.115; MPa
